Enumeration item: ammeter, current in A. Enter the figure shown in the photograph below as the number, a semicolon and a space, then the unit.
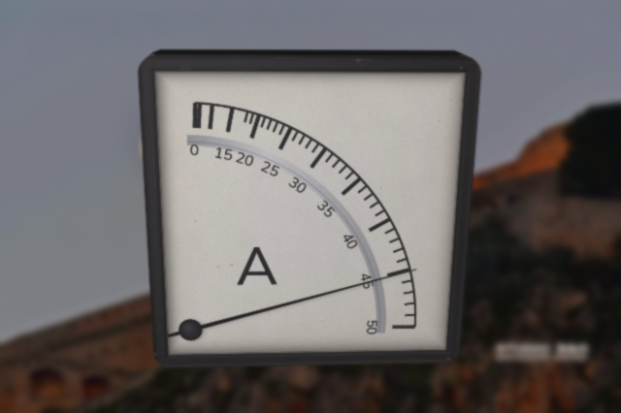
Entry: 45; A
